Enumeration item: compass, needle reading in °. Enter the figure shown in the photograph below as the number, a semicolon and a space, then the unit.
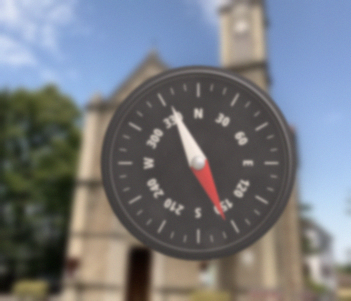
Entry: 155; °
